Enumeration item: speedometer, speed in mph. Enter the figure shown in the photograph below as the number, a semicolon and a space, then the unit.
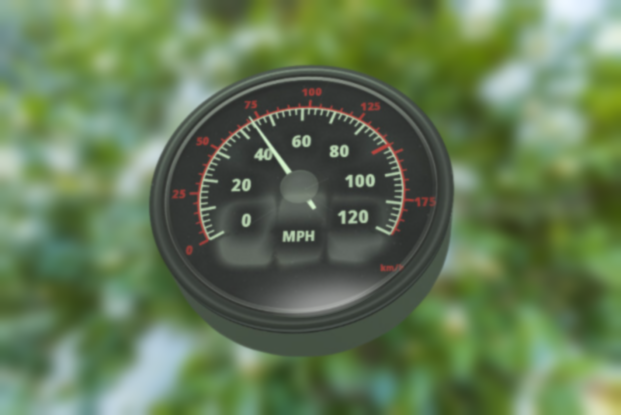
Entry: 44; mph
